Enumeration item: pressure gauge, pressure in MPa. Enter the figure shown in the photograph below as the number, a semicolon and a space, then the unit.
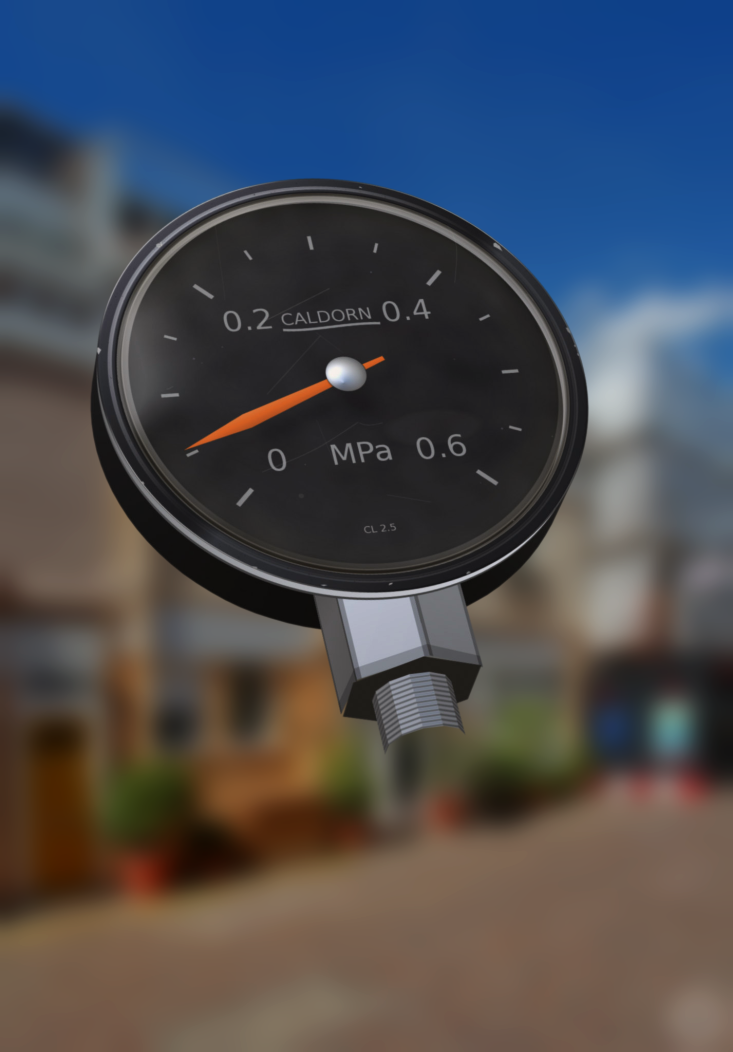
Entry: 0.05; MPa
